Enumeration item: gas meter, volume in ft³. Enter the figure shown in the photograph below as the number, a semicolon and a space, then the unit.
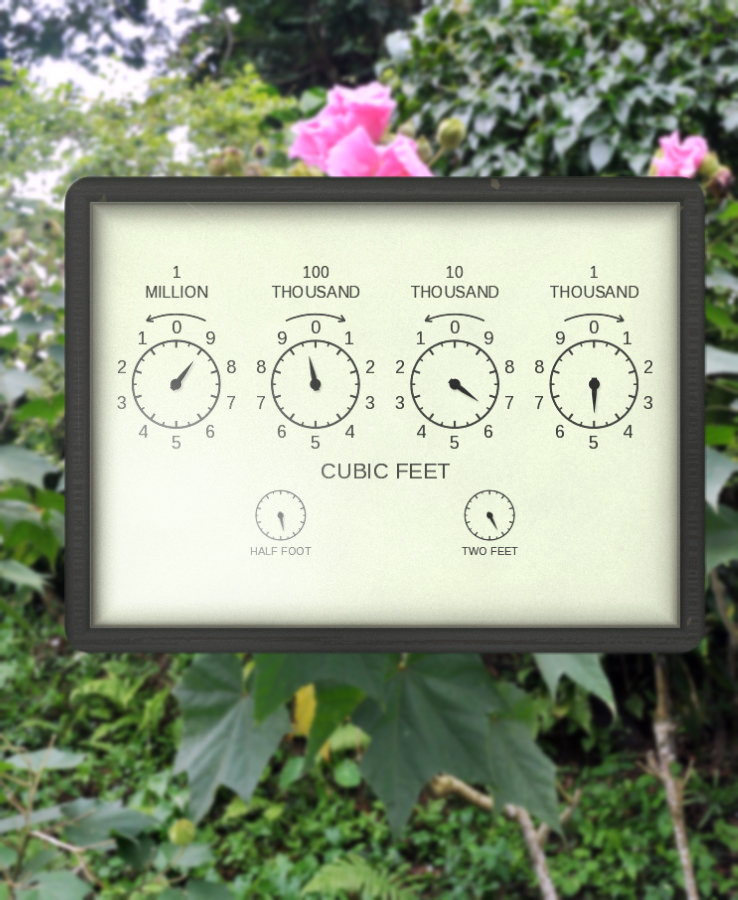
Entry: 896500; ft³
